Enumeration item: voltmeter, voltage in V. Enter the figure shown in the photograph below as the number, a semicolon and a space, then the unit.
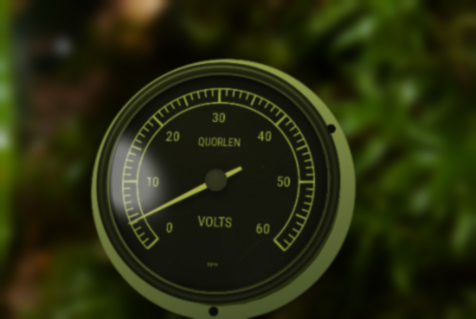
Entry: 4; V
